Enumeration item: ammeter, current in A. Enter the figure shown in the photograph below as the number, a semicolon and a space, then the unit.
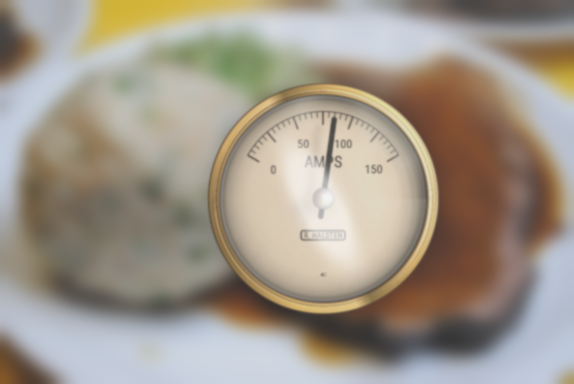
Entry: 85; A
